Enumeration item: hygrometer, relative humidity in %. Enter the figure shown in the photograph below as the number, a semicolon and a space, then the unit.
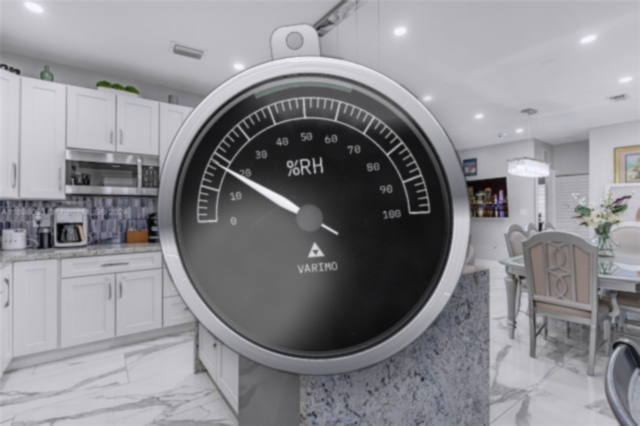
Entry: 18; %
